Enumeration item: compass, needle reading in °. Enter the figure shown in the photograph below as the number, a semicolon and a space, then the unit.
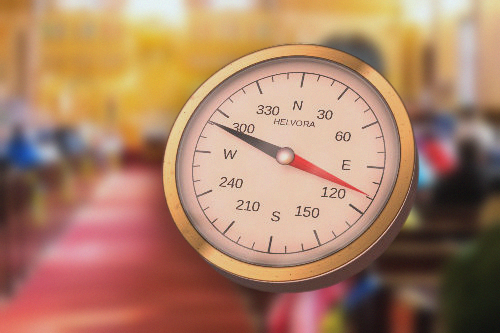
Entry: 110; °
